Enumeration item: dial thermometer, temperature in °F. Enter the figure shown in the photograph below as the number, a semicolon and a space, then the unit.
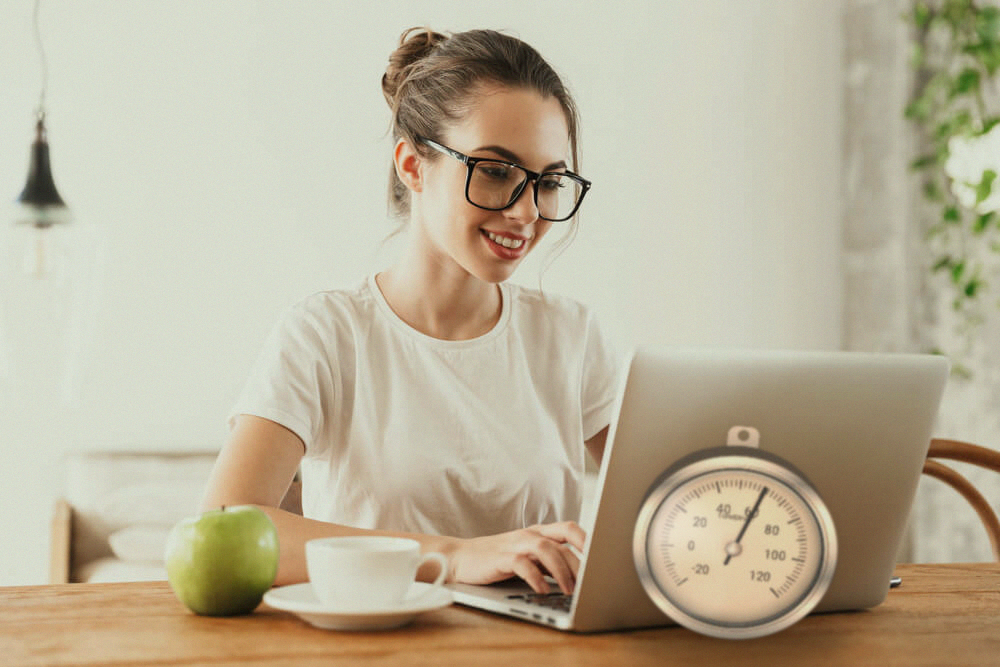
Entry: 60; °F
